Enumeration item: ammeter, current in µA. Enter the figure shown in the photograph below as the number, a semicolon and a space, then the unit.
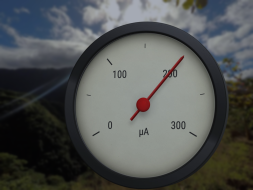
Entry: 200; µA
